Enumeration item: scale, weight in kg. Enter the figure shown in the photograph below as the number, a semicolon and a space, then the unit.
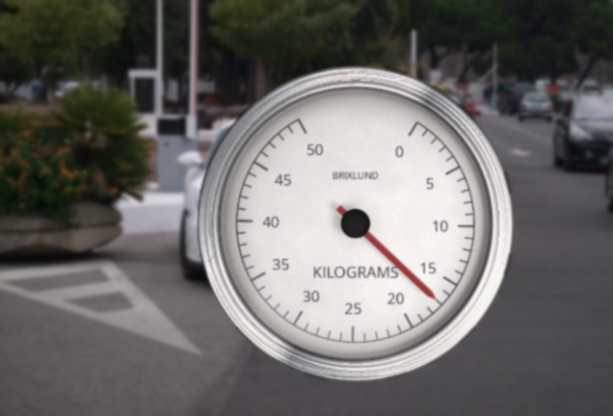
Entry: 17; kg
